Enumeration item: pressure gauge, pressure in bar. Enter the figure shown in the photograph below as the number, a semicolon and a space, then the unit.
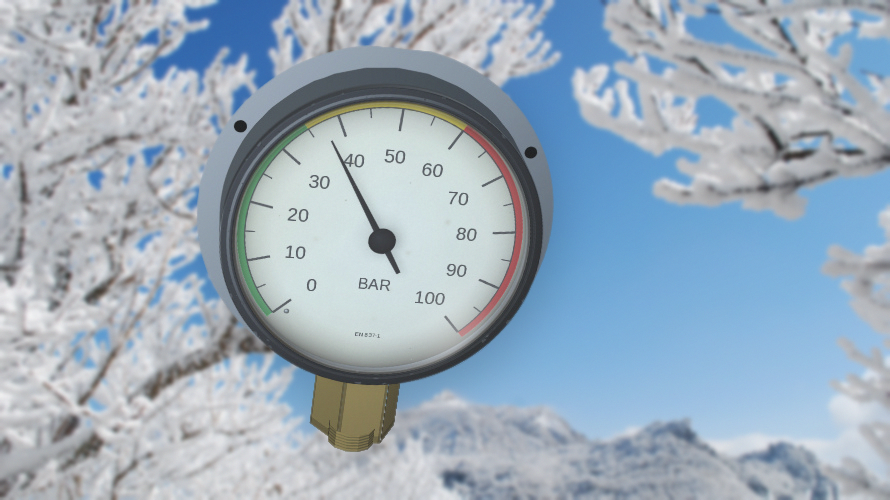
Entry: 37.5; bar
